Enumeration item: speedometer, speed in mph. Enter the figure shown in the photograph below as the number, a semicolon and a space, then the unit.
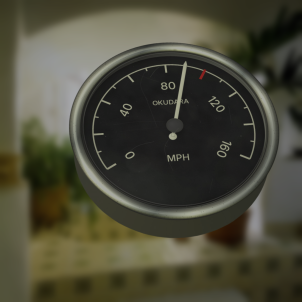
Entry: 90; mph
